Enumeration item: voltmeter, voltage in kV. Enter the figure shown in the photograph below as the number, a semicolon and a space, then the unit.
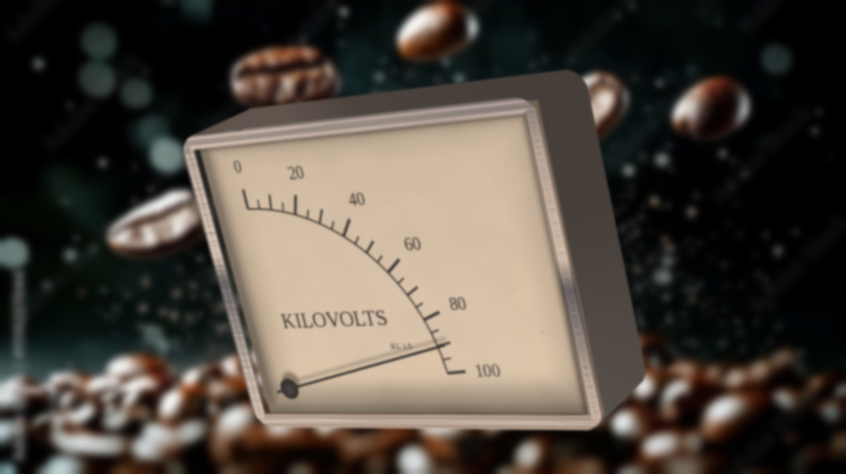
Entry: 90; kV
